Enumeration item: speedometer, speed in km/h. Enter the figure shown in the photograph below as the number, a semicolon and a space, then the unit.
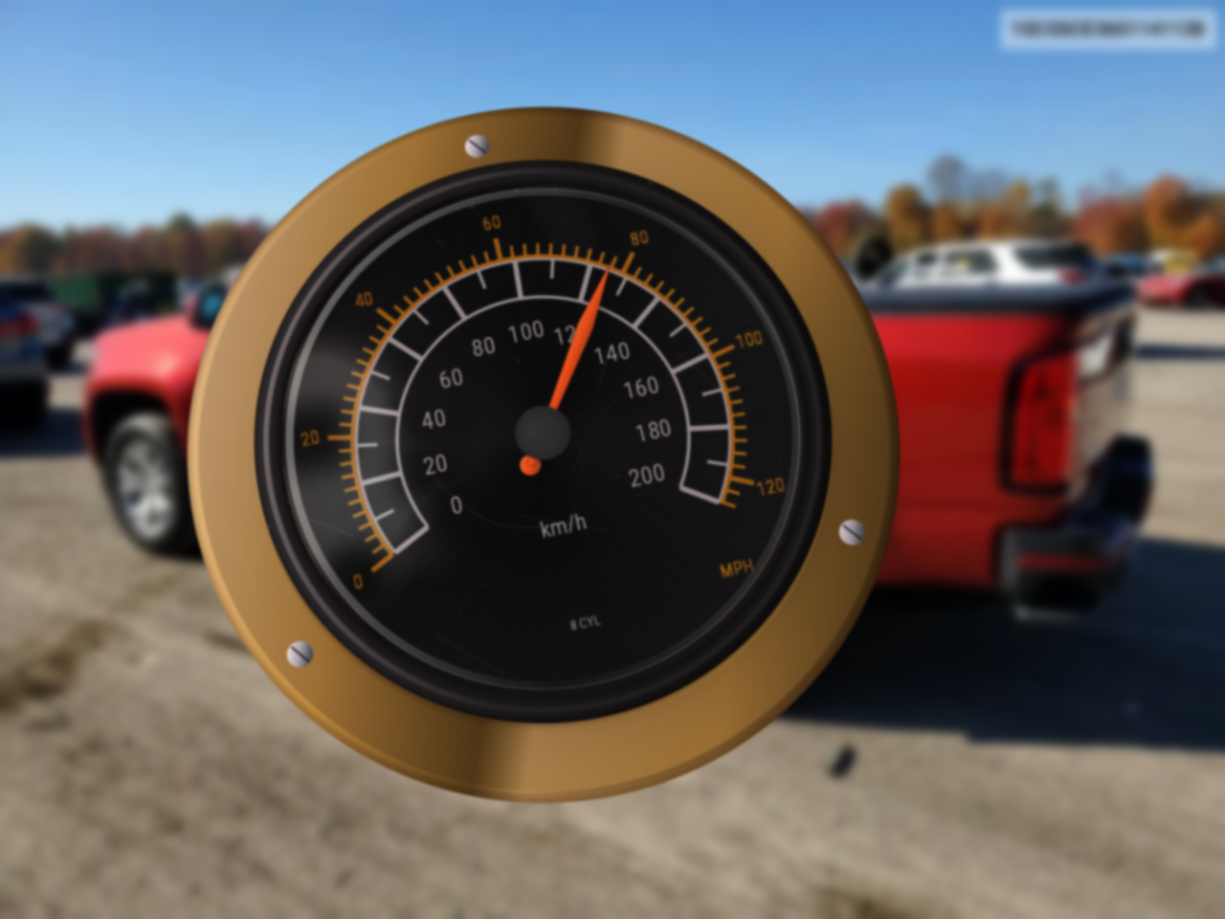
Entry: 125; km/h
